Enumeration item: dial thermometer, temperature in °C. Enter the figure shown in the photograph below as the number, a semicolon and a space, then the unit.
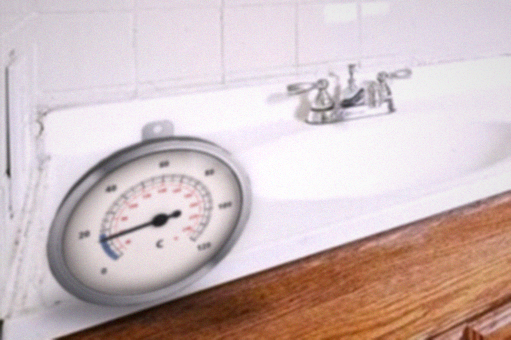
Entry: 15; °C
